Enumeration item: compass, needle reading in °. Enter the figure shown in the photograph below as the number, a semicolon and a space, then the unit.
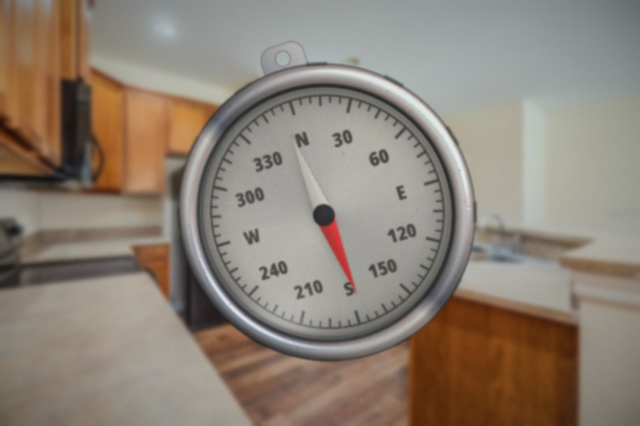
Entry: 175; °
